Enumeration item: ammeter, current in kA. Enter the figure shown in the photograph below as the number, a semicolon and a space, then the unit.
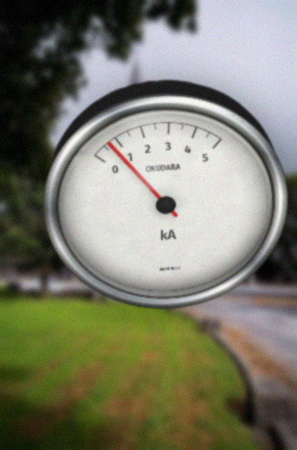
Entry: 0.75; kA
